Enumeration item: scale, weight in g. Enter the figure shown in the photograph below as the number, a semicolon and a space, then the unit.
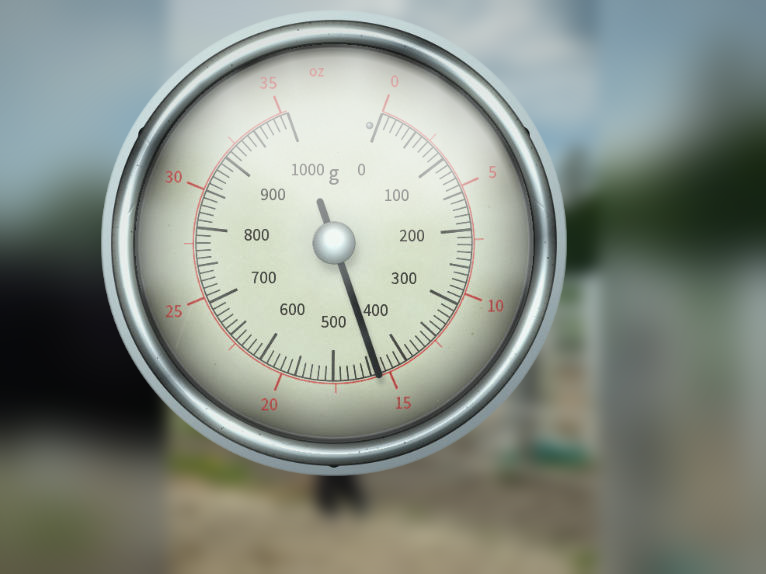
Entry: 440; g
